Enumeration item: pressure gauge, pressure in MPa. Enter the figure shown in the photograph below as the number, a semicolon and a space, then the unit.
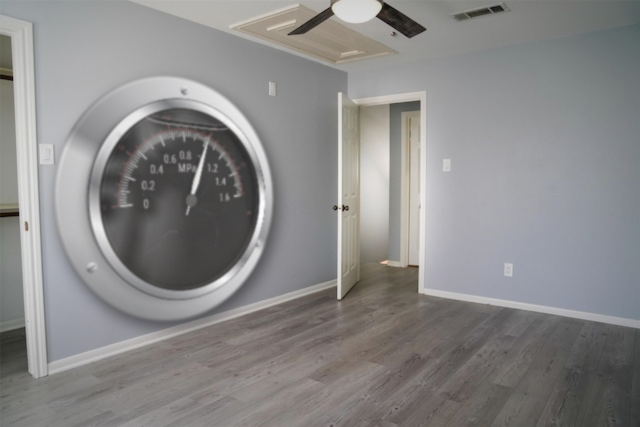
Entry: 1; MPa
